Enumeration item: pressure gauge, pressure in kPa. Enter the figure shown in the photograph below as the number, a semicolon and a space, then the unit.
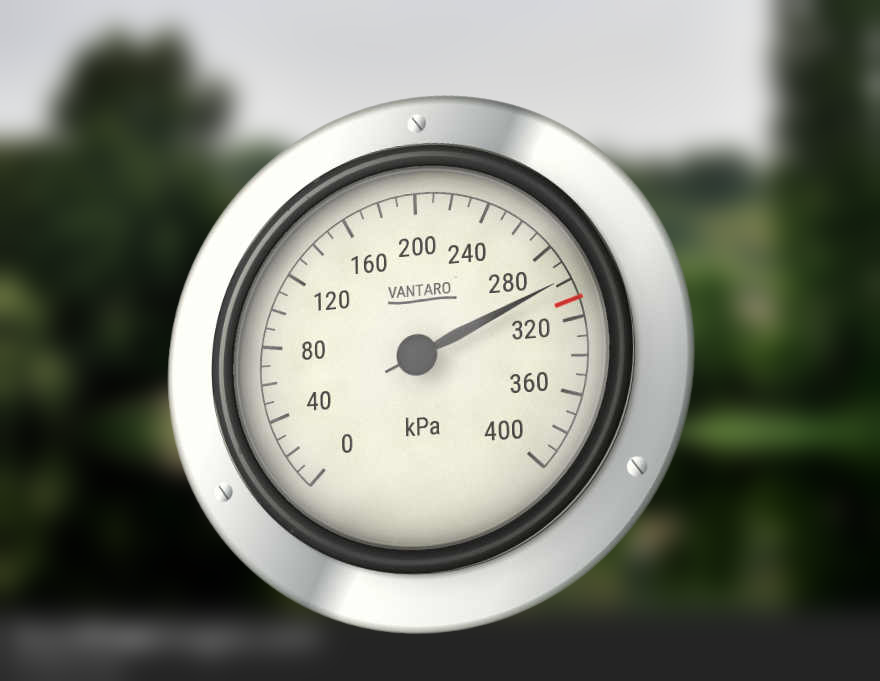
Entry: 300; kPa
